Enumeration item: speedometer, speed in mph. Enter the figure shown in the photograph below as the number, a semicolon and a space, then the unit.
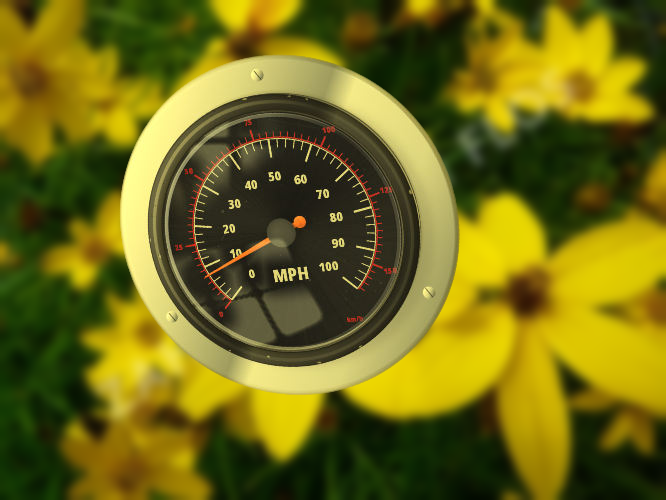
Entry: 8; mph
